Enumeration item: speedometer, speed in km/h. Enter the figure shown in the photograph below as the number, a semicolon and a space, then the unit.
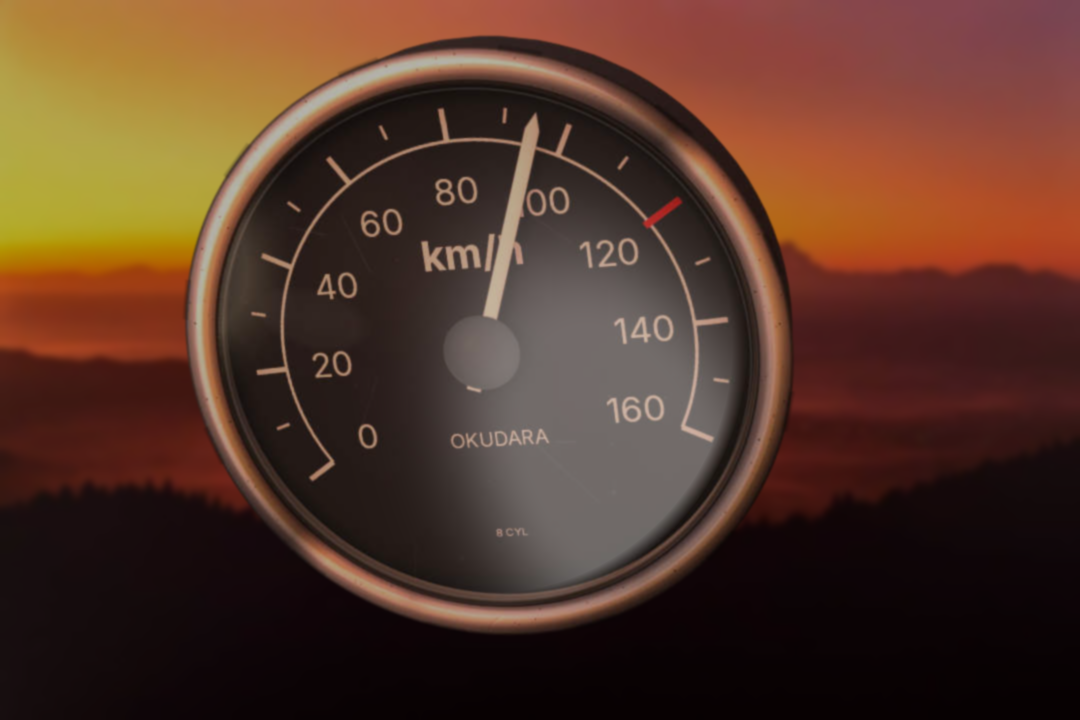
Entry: 95; km/h
